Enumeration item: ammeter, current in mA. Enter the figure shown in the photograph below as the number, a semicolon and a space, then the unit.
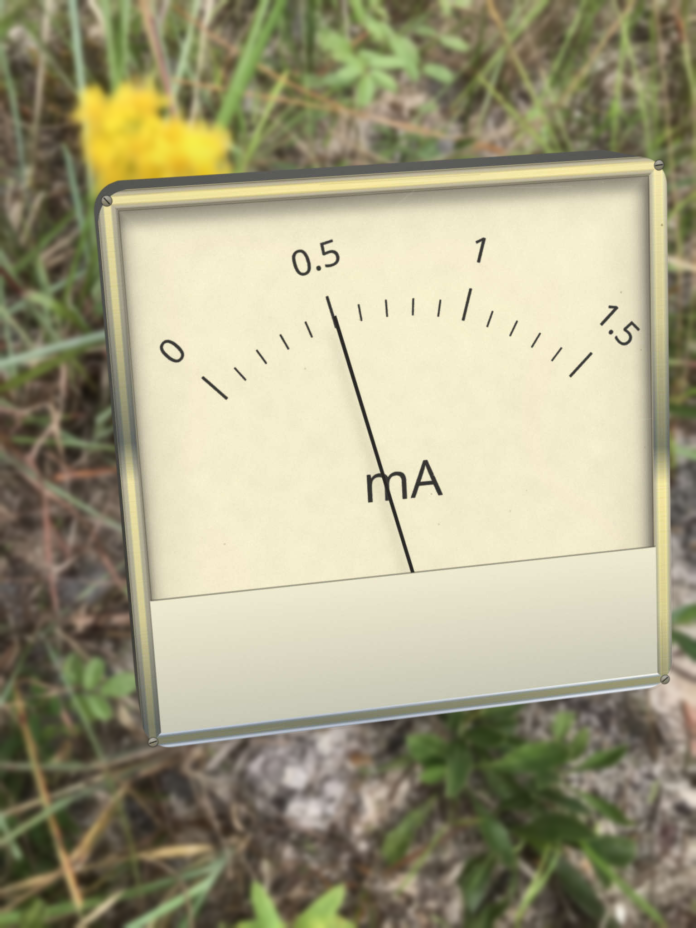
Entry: 0.5; mA
